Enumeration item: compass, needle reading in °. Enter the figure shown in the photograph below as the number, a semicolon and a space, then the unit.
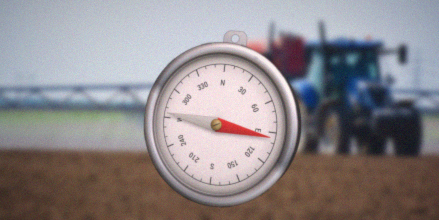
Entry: 95; °
